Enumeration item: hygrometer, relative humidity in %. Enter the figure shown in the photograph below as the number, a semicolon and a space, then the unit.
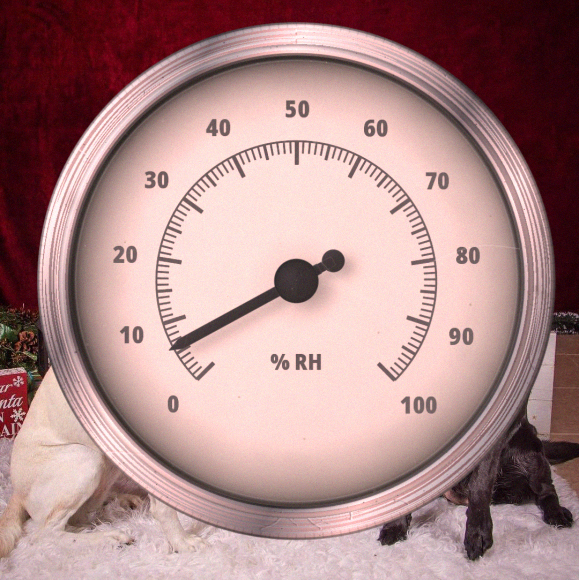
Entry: 6; %
